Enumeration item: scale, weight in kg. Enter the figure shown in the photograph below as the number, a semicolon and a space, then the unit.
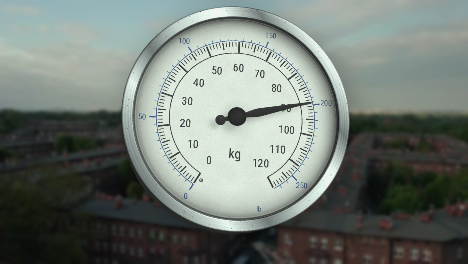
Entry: 90; kg
